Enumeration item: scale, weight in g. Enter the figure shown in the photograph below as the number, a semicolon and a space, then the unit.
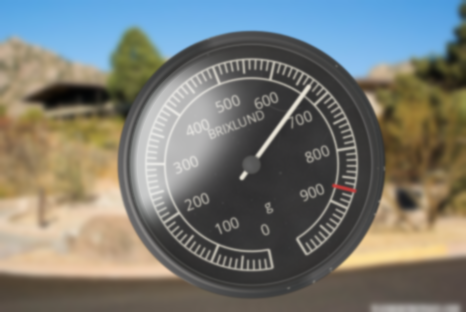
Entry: 670; g
